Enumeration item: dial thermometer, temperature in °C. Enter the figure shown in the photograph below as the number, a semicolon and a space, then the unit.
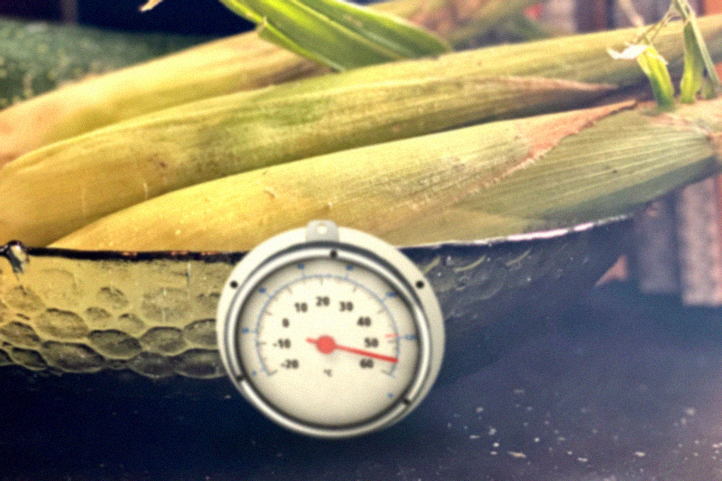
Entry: 55; °C
